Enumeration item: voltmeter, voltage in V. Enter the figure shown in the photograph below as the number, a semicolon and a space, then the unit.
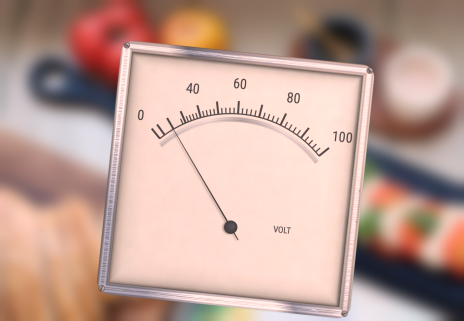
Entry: 20; V
